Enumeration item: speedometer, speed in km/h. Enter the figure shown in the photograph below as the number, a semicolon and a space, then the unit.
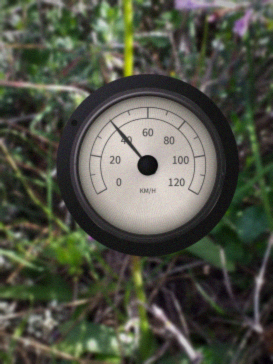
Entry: 40; km/h
